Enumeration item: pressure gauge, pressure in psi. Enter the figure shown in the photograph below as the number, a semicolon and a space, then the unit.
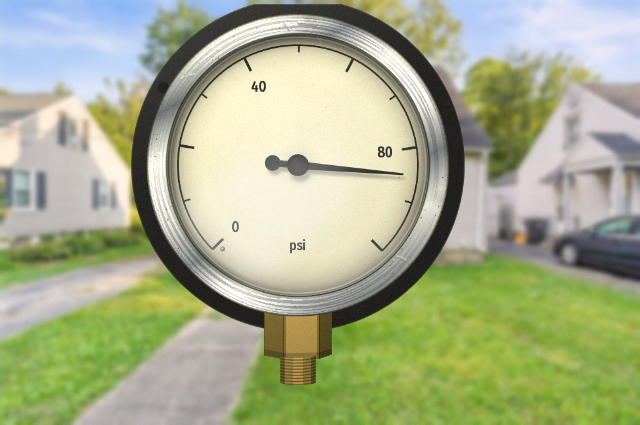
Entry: 85; psi
